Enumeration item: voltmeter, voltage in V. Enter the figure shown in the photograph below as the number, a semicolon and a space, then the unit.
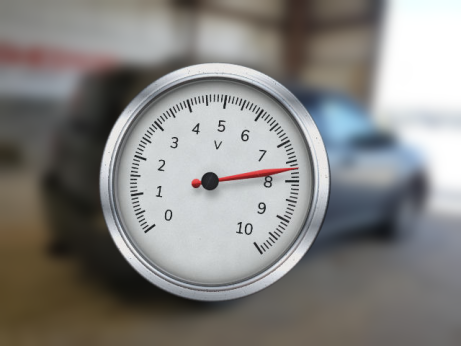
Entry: 7.7; V
